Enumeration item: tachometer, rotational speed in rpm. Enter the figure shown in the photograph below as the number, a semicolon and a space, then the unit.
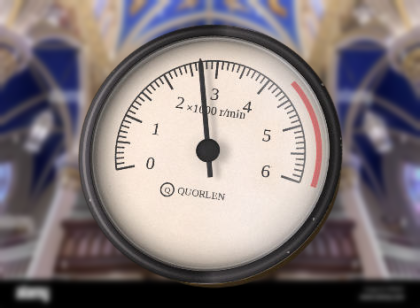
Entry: 2700; rpm
